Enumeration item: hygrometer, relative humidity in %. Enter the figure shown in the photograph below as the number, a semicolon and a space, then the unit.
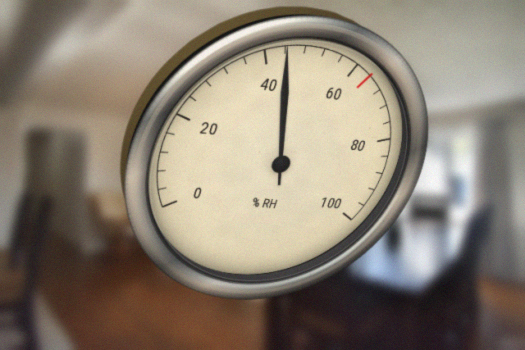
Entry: 44; %
